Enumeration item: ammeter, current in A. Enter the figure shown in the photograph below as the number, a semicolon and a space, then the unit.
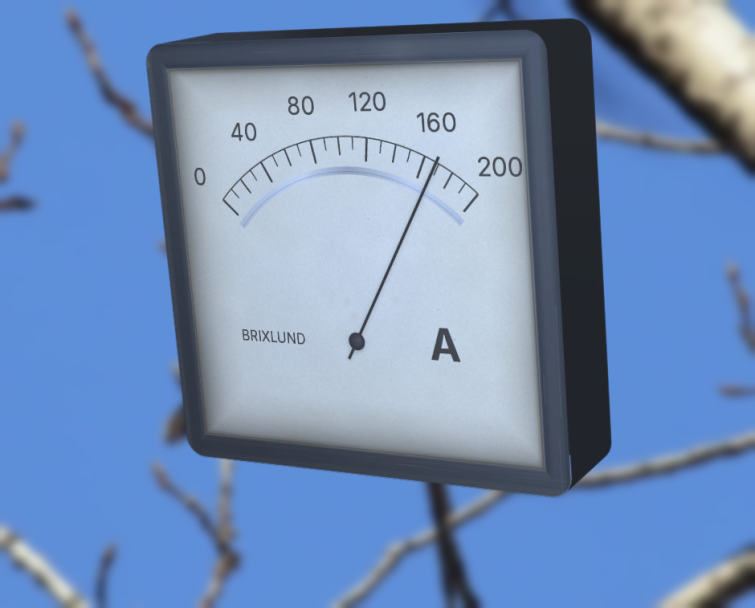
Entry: 170; A
